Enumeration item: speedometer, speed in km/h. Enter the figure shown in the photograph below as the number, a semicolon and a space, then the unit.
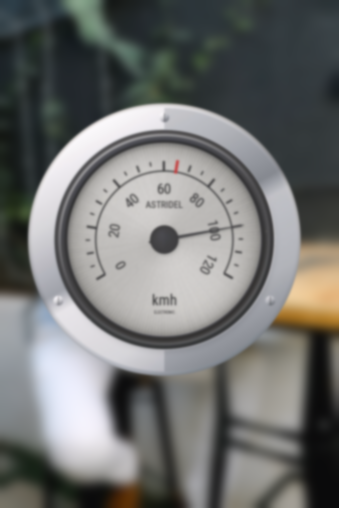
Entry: 100; km/h
